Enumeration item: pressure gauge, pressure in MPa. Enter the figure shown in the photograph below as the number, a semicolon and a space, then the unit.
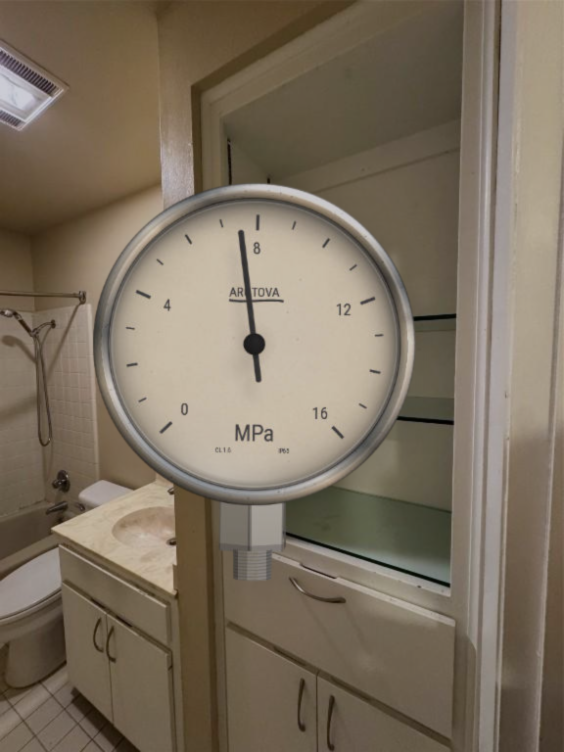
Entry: 7.5; MPa
